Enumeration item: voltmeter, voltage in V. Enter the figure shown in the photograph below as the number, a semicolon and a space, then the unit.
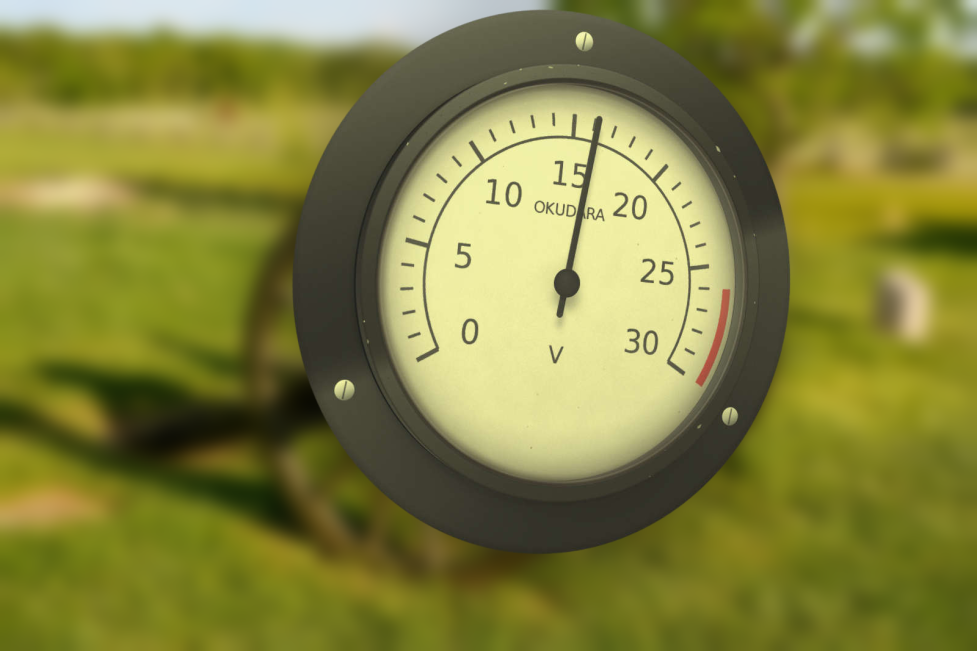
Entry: 16; V
